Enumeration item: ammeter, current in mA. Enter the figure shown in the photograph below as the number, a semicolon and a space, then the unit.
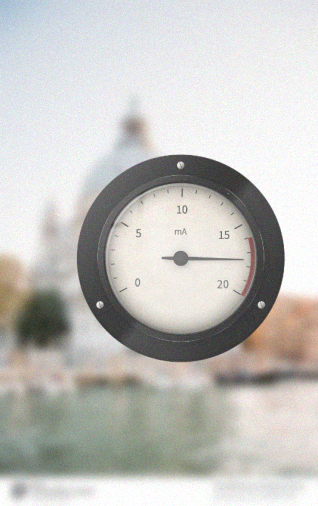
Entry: 17.5; mA
